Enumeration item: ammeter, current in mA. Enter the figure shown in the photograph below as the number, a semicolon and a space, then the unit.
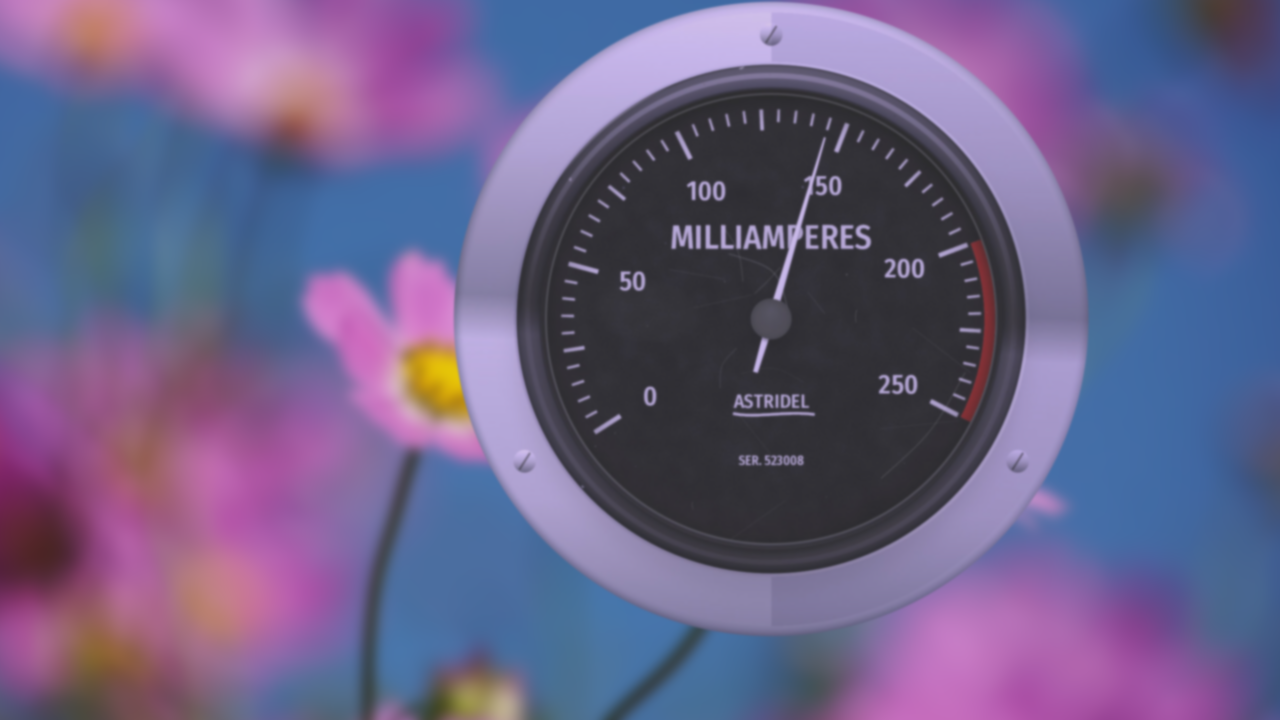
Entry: 145; mA
